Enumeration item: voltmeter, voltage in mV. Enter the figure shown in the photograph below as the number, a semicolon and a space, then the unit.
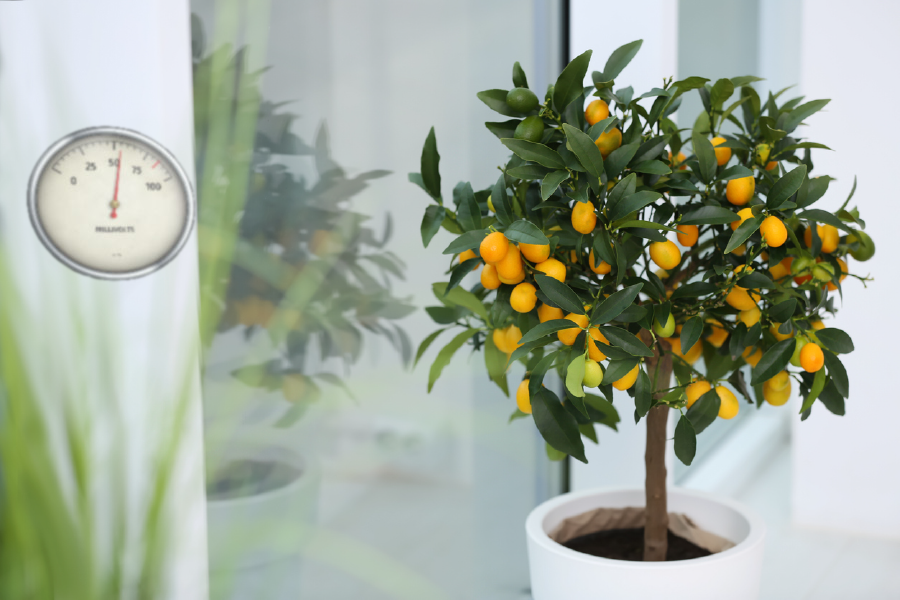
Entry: 55; mV
